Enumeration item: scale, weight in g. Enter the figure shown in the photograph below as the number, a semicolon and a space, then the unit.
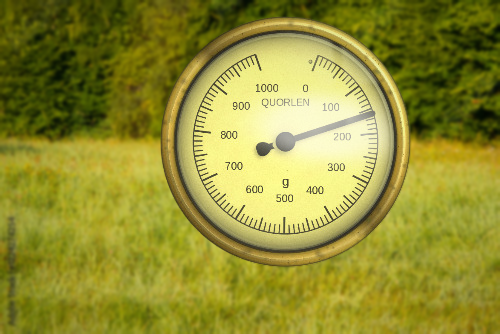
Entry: 160; g
